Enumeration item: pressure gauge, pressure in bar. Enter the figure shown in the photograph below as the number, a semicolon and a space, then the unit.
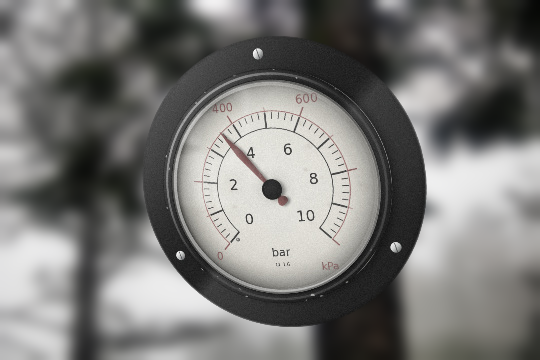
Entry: 3.6; bar
